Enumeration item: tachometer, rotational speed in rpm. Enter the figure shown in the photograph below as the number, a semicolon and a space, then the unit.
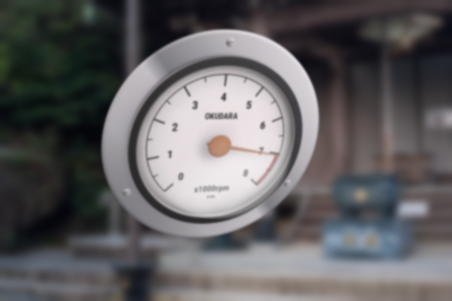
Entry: 7000; rpm
